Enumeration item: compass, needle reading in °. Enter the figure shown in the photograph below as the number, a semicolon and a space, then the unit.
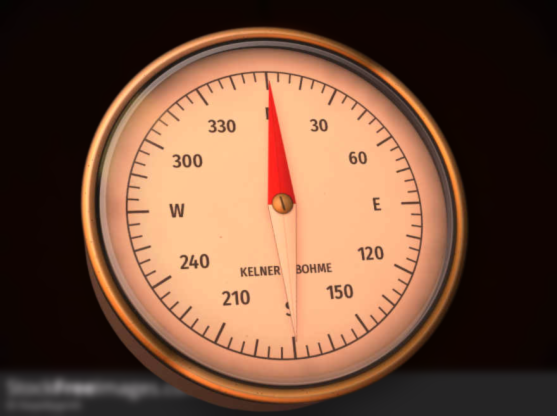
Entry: 0; °
